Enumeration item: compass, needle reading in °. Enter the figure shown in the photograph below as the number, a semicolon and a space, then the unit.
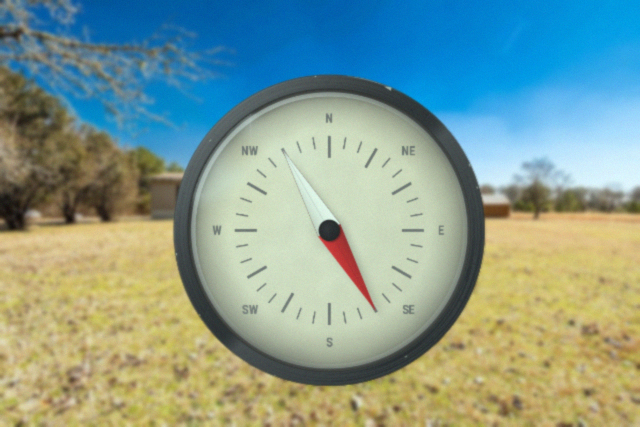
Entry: 150; °
